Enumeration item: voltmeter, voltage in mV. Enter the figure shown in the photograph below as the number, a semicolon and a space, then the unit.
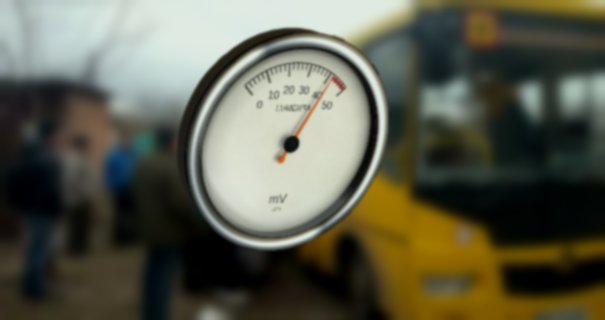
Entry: 40; mV
